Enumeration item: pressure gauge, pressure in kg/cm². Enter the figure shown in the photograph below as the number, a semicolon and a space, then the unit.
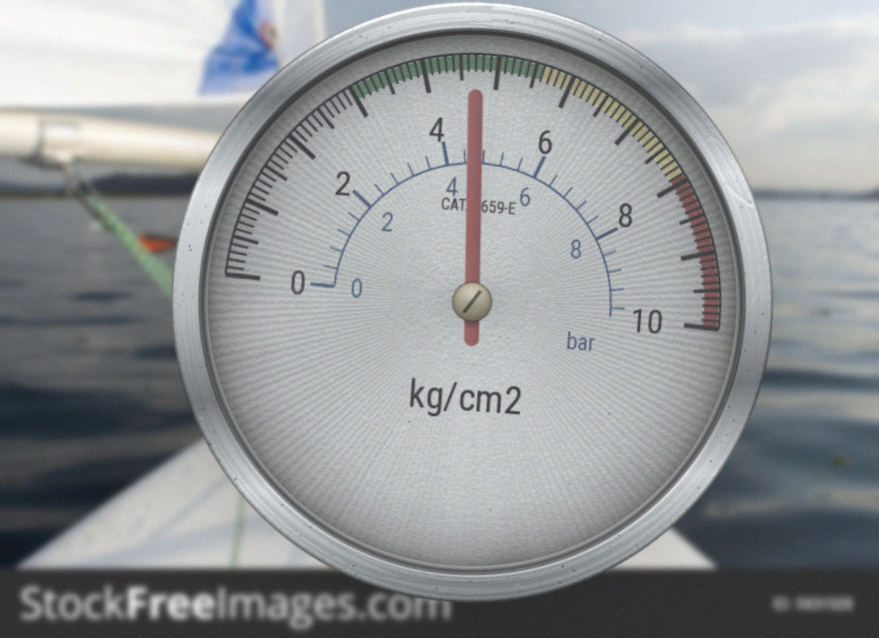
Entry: 4.7; kg/cm²
